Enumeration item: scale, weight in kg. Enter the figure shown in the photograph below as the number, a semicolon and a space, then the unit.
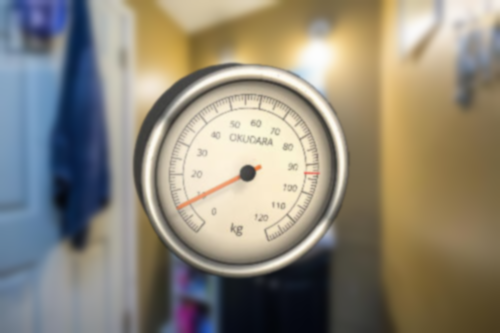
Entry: 10; kg
